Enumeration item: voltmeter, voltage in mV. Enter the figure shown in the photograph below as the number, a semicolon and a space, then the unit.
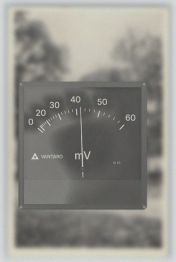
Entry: 42; mV
